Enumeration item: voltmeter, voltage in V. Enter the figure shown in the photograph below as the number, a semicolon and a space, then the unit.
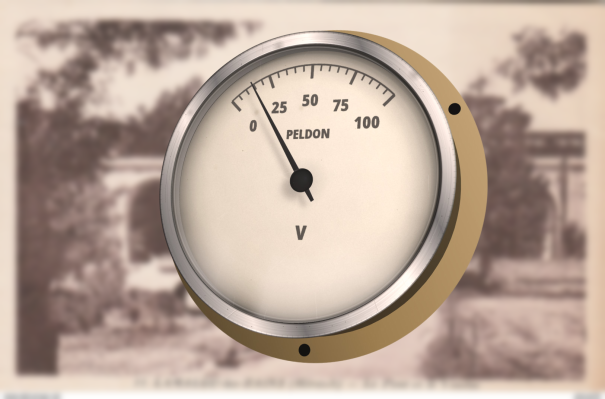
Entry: 15; V
